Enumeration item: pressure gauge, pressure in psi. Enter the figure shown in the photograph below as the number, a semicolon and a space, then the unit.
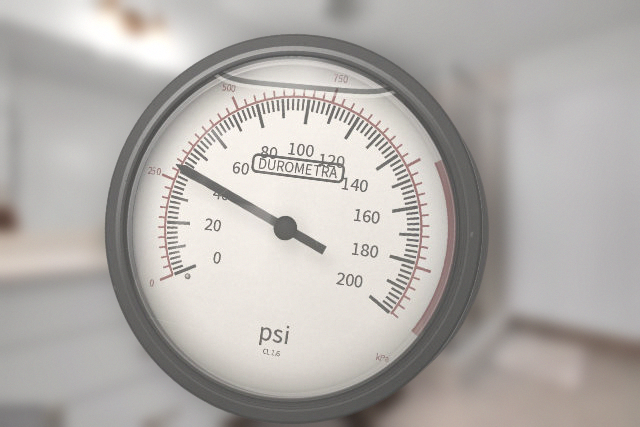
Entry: 42; psi
